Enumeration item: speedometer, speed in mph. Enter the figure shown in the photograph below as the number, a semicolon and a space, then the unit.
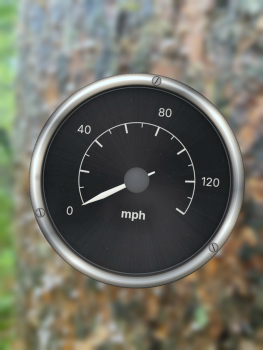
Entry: 0; mph
